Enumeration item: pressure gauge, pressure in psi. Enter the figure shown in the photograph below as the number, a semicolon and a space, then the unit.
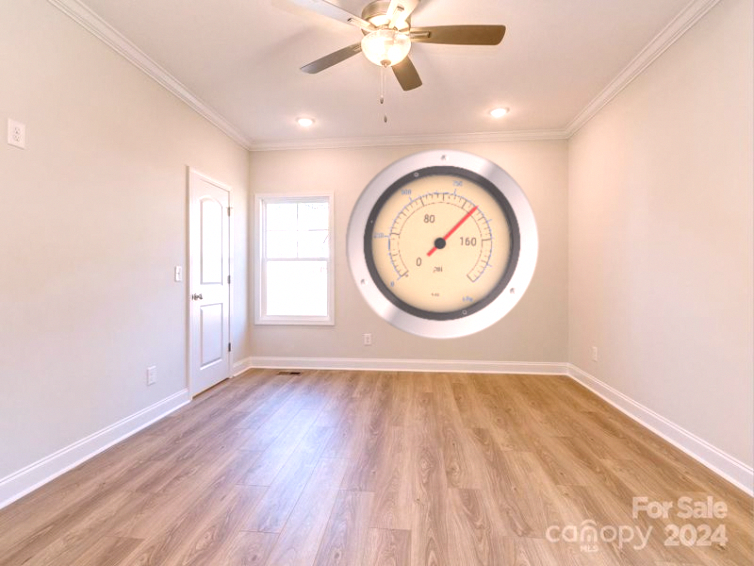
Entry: 130; psi
